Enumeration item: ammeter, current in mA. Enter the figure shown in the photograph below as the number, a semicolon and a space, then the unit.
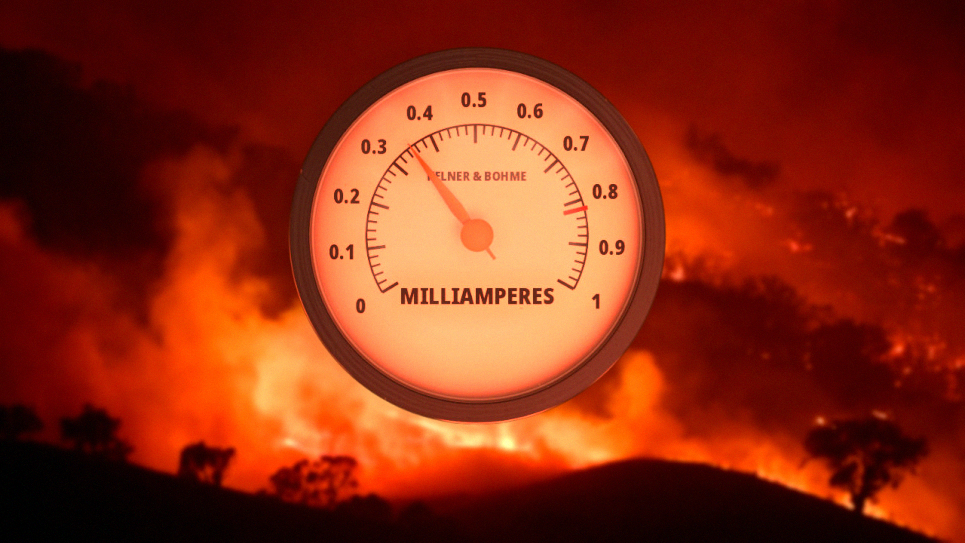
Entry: 0.35; mA
